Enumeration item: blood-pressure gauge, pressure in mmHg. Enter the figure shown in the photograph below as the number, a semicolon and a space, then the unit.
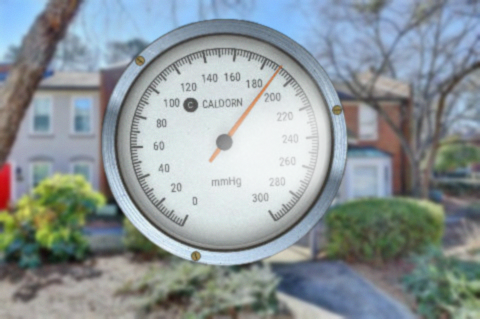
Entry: 190; mmHg
